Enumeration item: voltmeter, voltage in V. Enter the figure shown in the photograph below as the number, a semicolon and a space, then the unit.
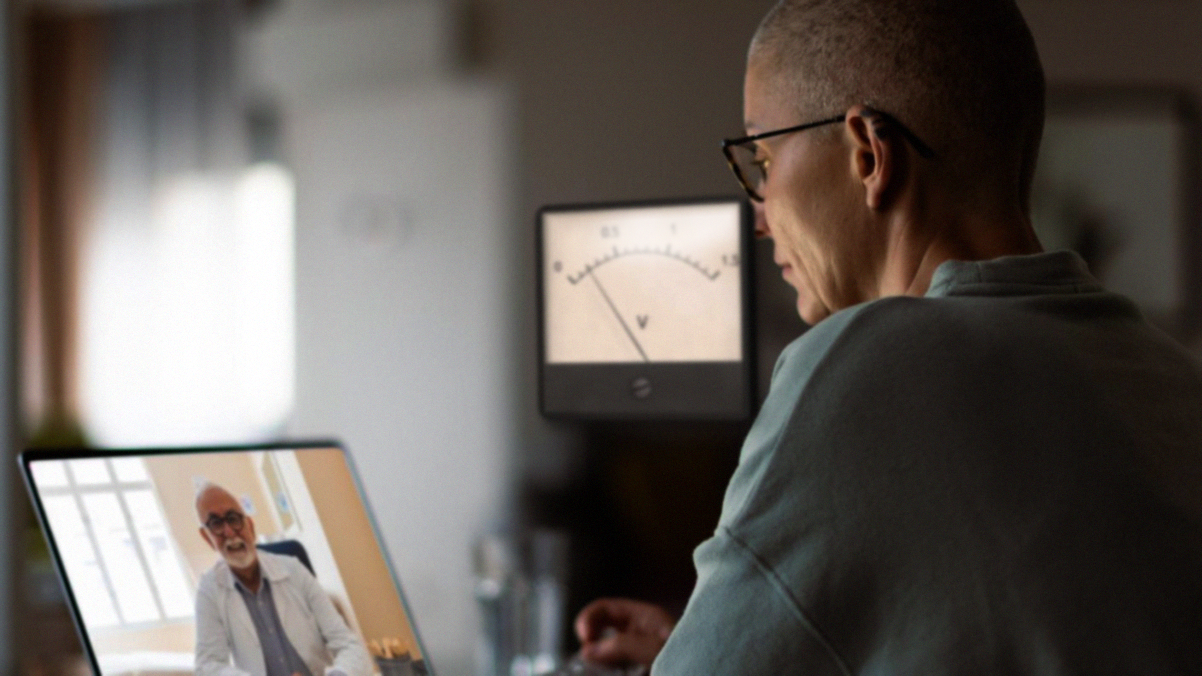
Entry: 0.2; V
